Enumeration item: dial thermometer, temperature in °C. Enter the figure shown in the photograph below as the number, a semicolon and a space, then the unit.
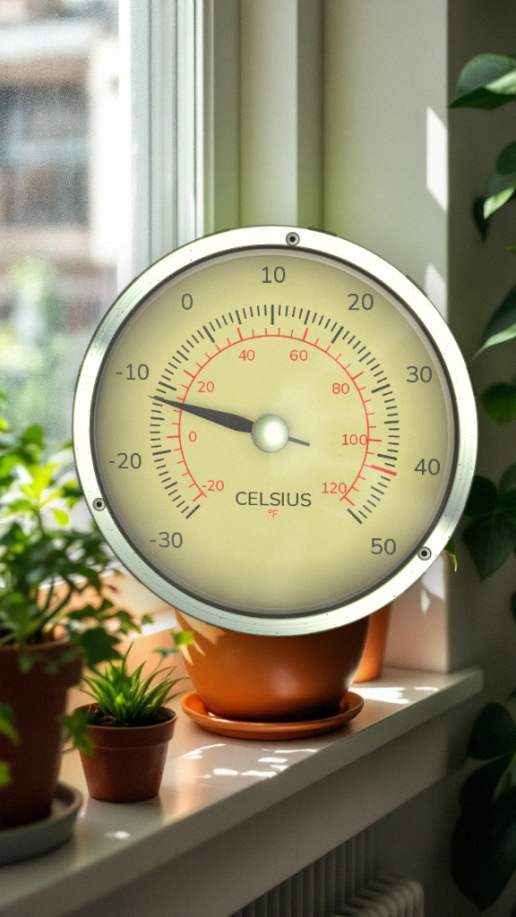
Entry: -12; °C
